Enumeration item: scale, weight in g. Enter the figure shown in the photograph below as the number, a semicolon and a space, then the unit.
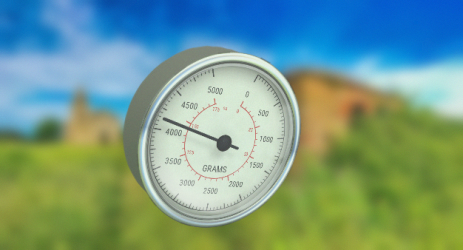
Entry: 4150; g
